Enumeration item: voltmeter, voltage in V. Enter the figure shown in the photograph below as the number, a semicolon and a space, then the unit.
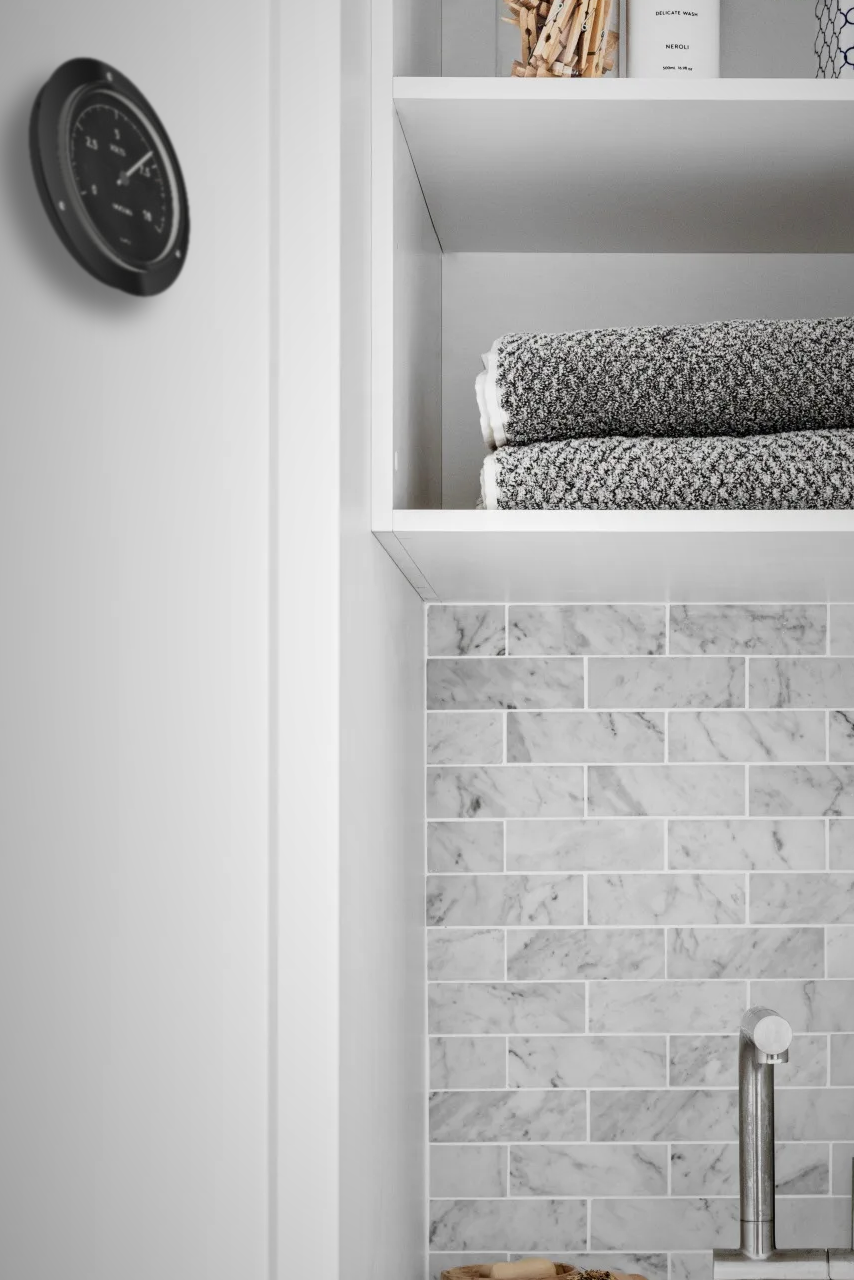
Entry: 7; V
